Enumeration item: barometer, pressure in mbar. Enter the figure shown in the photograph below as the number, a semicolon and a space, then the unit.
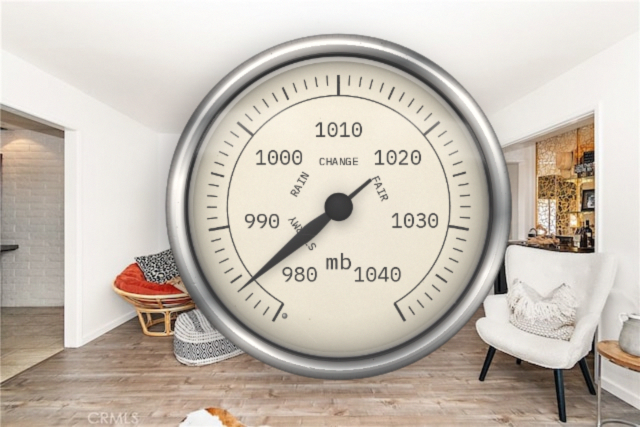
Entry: 984; mbar
